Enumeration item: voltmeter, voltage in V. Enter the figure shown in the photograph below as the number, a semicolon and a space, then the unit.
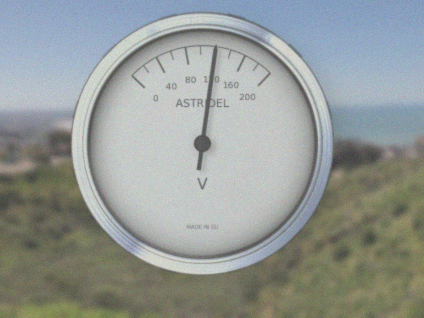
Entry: 120; V
